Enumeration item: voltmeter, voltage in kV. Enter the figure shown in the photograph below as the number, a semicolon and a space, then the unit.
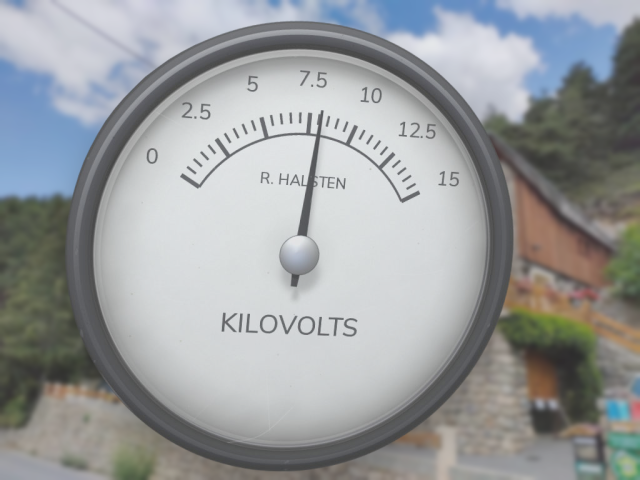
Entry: 8; kV
